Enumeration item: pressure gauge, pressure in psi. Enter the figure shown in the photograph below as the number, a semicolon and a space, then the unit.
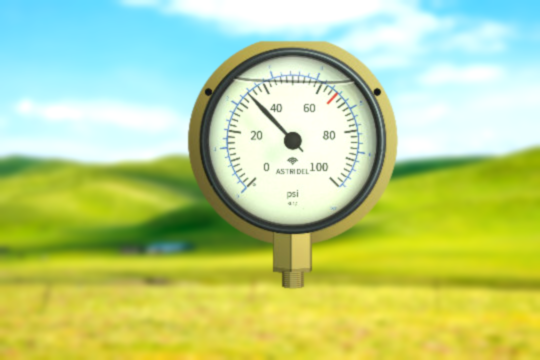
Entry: 34; psi
